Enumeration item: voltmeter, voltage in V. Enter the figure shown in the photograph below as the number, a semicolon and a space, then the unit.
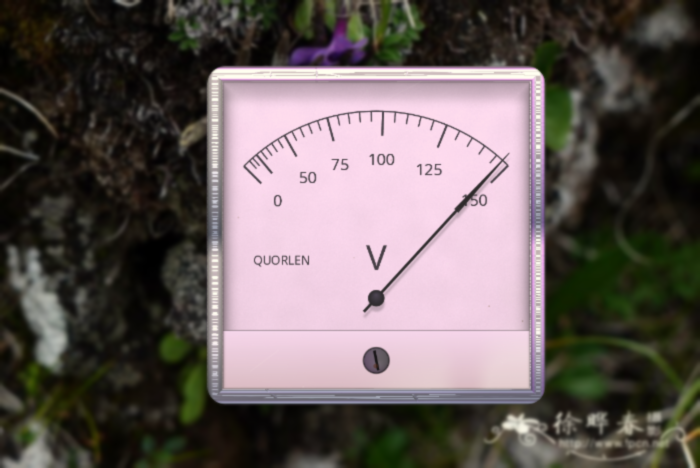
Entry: 147.5; V
